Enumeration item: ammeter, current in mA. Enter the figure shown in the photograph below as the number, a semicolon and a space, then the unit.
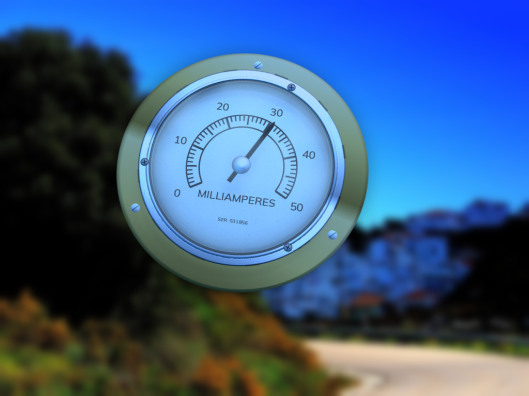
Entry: 31; mA
